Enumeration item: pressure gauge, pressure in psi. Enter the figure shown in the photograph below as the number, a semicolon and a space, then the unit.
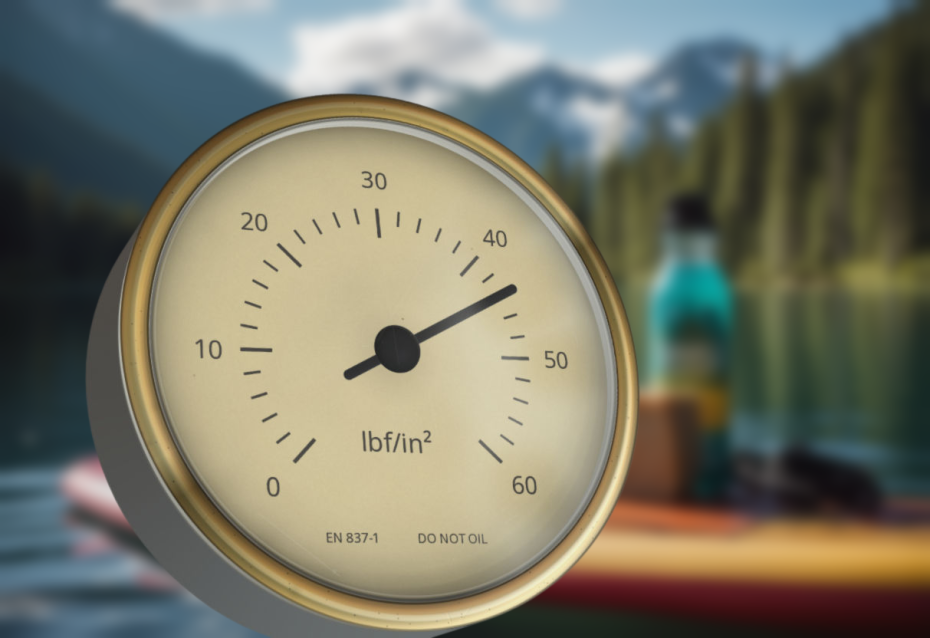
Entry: 44; psi
